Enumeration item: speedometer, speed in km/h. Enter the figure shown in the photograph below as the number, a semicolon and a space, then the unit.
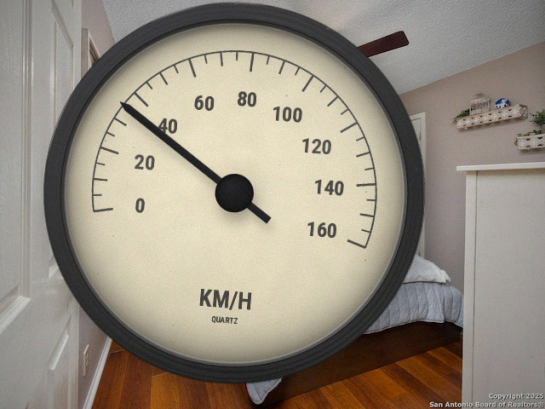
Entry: 35; km/h
